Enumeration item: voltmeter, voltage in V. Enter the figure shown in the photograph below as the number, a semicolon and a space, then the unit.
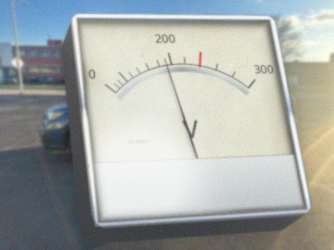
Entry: 190; V
